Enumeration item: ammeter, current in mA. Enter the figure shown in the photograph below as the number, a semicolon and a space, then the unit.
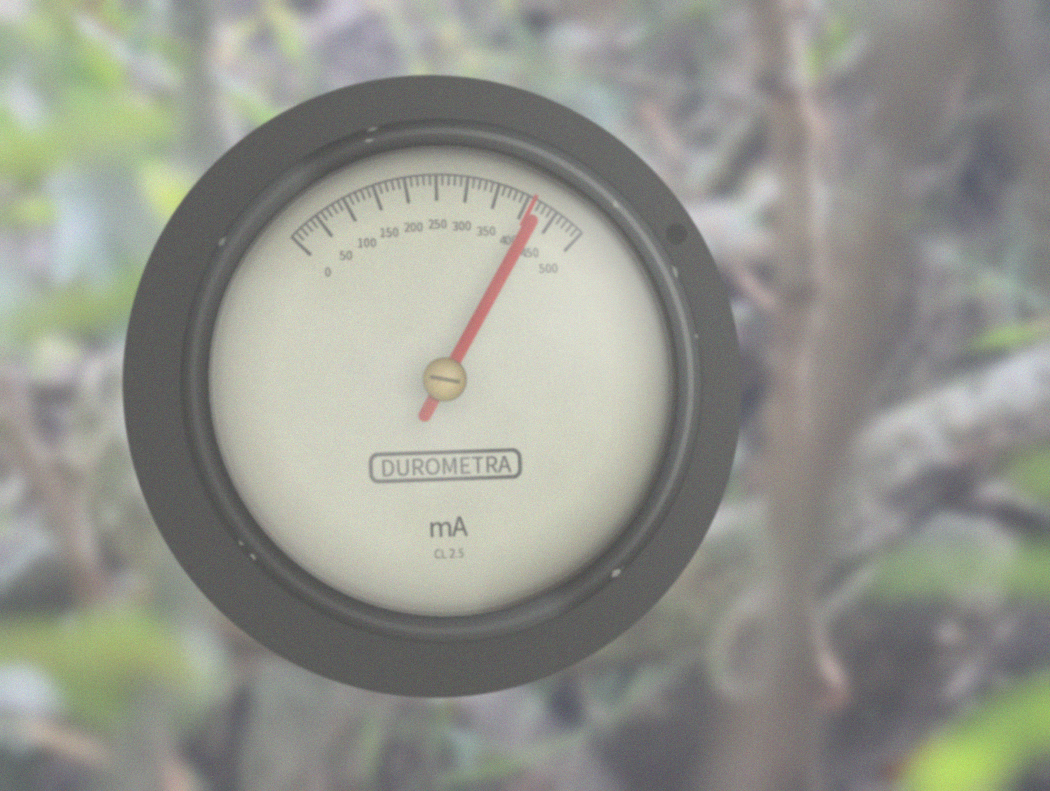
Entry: 420; mA
